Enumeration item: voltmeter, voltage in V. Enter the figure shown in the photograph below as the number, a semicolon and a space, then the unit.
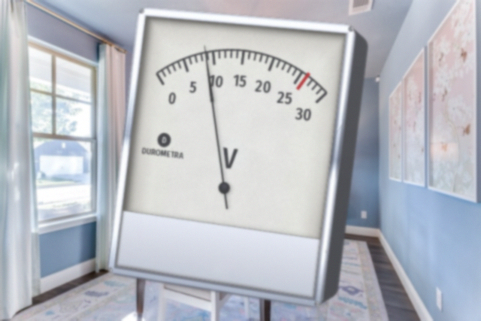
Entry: 9; V
